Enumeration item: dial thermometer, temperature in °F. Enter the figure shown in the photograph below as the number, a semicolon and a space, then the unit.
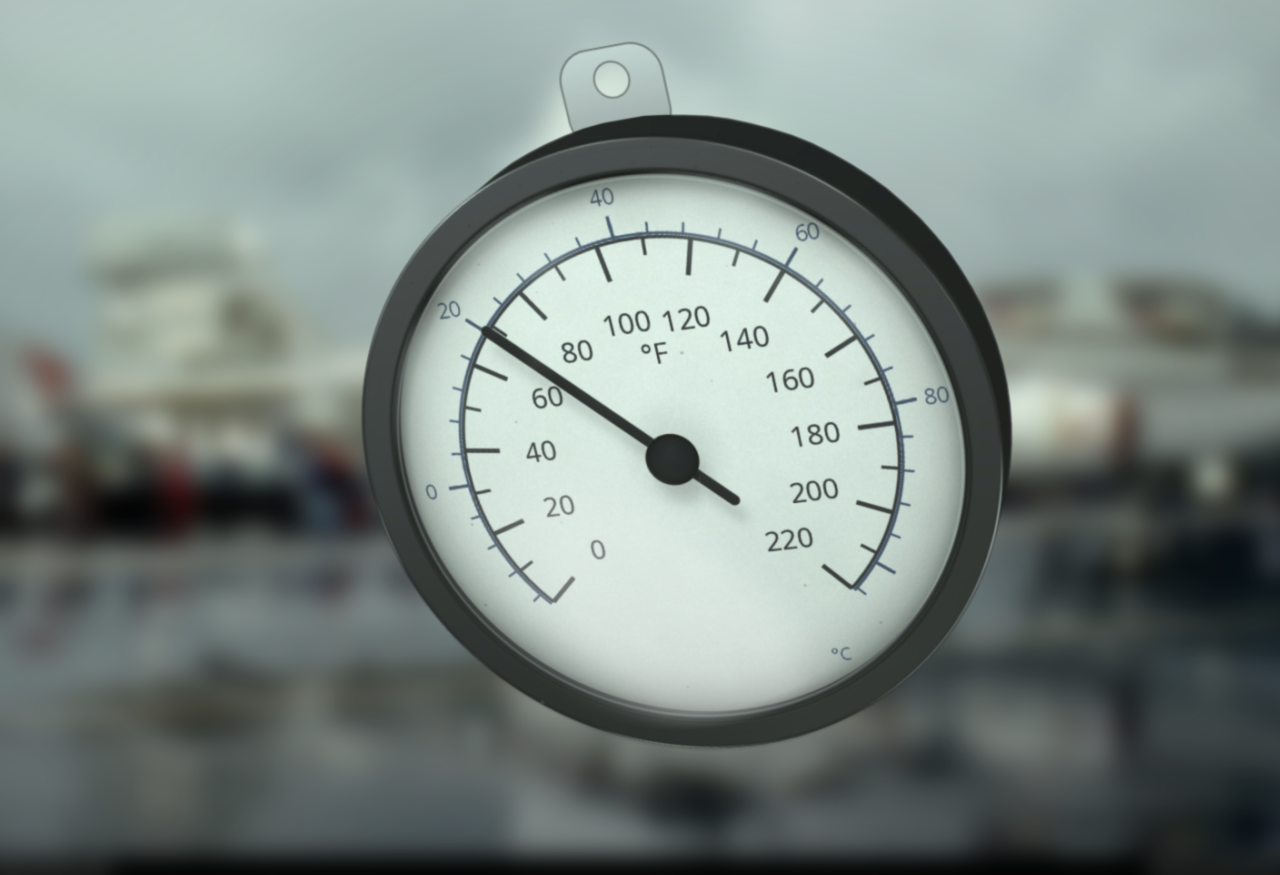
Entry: 70; °F
